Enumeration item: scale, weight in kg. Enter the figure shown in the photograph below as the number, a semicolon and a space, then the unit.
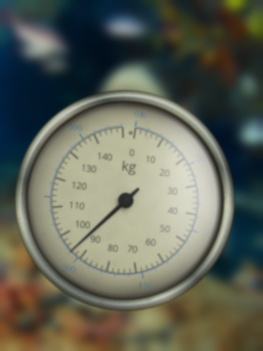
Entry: 94; kg
